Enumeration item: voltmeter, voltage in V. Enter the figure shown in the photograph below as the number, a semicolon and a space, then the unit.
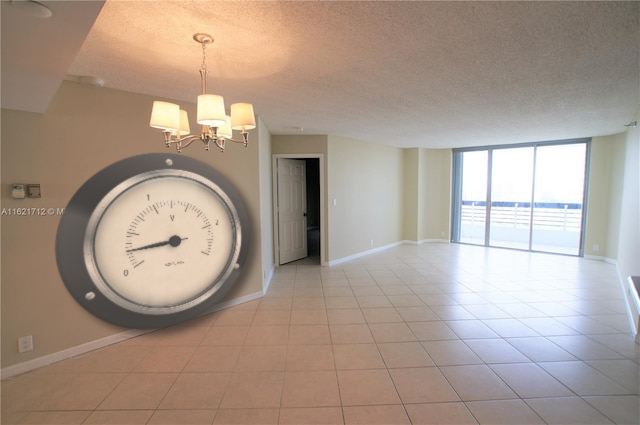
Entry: 0.25; V
